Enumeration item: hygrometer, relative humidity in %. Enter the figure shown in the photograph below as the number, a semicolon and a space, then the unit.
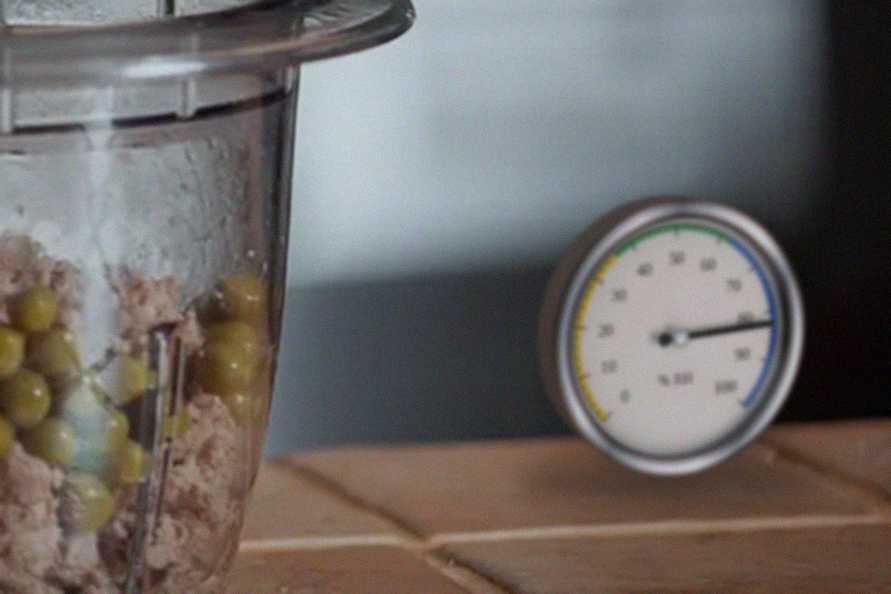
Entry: 82; %
